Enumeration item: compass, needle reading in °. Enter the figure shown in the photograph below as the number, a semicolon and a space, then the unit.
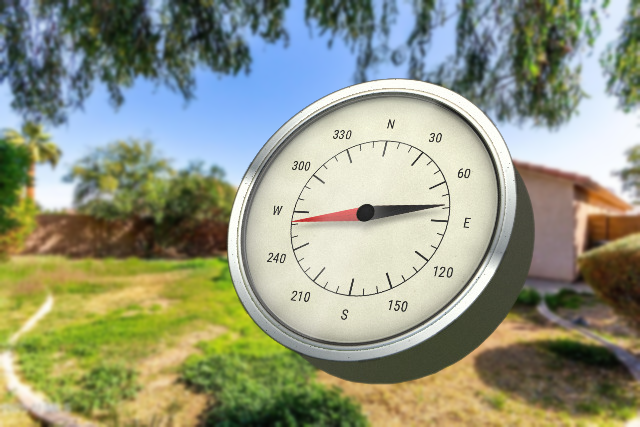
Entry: 260; °
